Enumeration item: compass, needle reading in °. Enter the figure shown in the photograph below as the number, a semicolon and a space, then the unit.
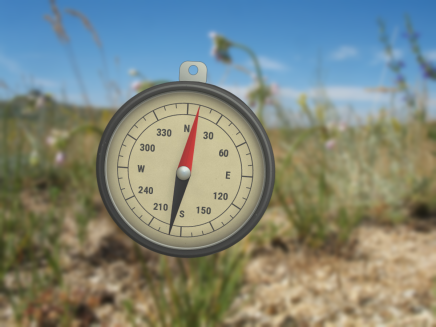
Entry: 10; °
